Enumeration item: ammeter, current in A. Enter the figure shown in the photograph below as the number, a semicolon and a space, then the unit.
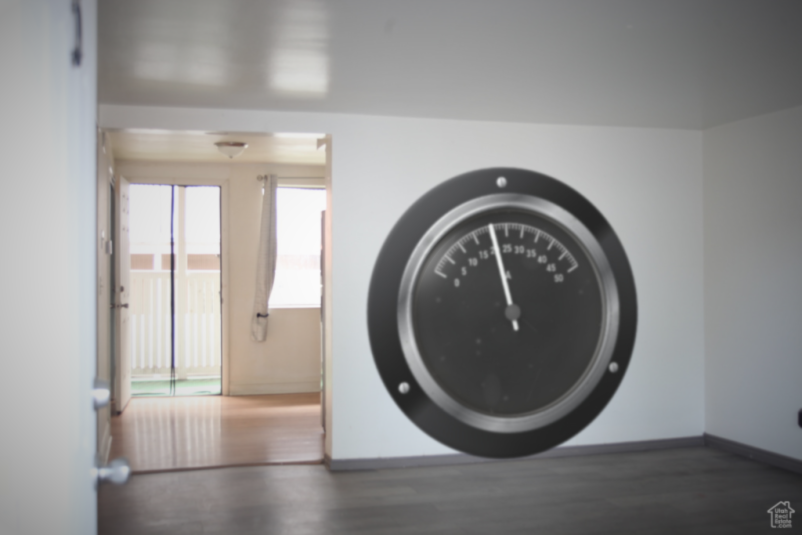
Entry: 20; A
